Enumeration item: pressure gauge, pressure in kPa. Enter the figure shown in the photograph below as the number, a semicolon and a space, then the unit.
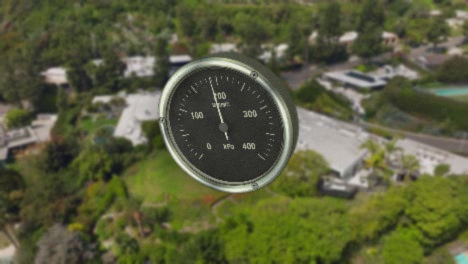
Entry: 190; kPa
